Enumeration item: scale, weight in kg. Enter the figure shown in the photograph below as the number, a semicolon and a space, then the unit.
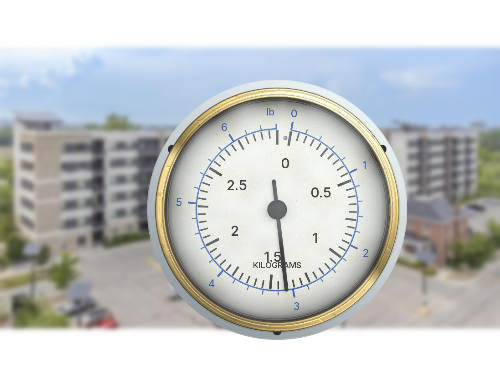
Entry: 1.4; kg
